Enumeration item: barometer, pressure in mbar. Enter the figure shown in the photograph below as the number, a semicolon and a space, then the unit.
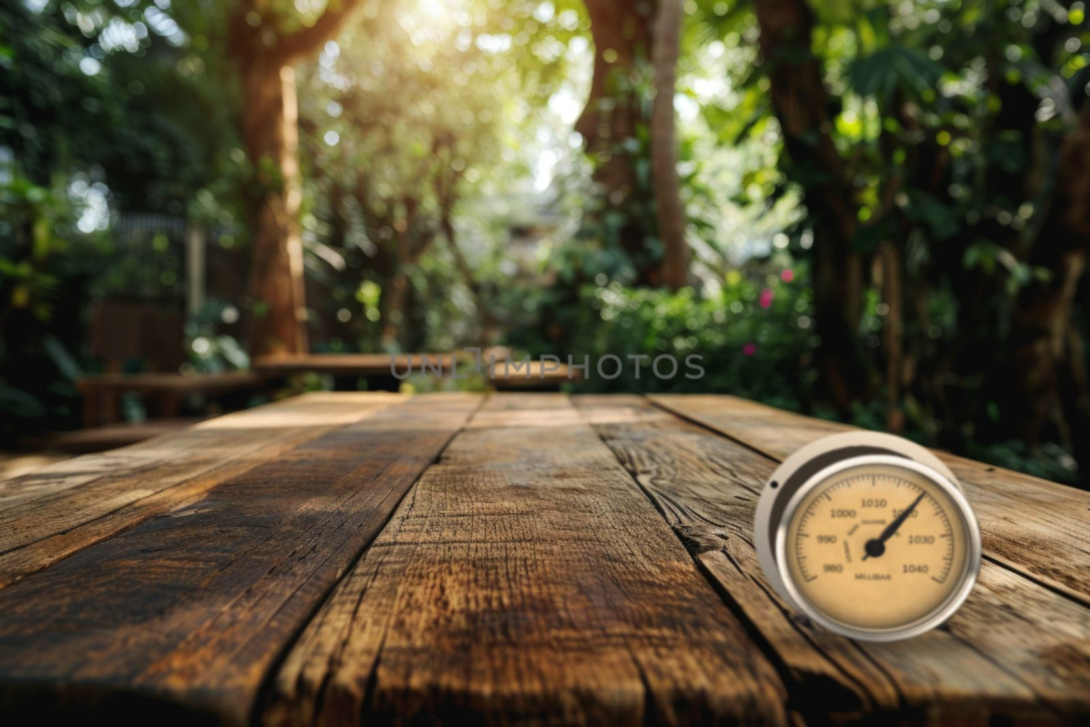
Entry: 1020; mbar
